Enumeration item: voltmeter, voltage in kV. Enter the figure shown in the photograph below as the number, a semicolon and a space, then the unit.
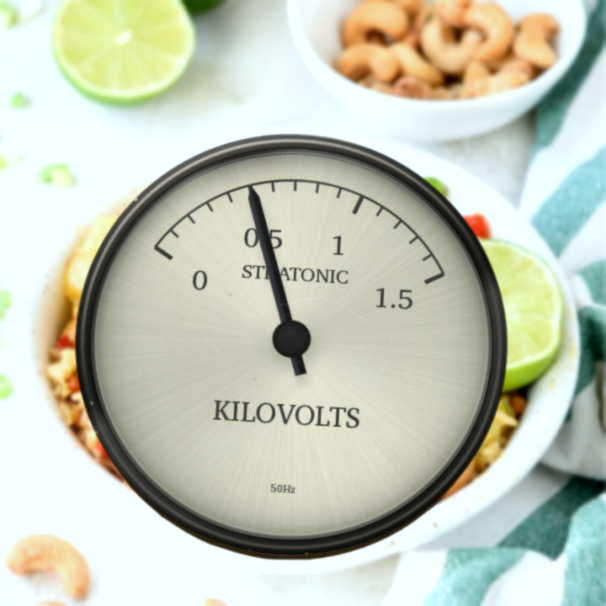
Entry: 0.5; kV
